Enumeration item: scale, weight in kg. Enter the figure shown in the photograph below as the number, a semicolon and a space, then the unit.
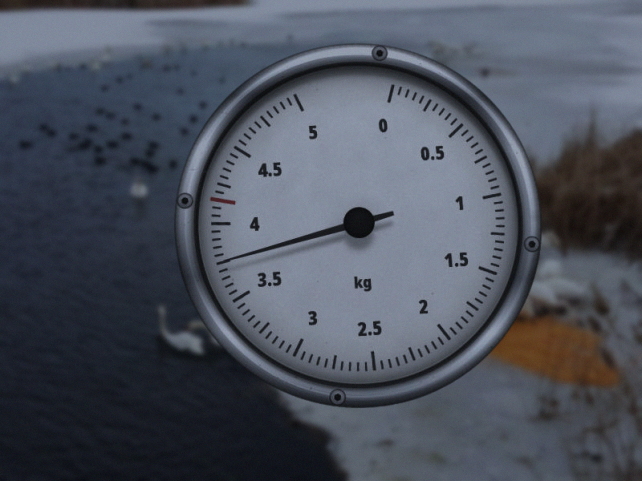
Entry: 3.75; kg
